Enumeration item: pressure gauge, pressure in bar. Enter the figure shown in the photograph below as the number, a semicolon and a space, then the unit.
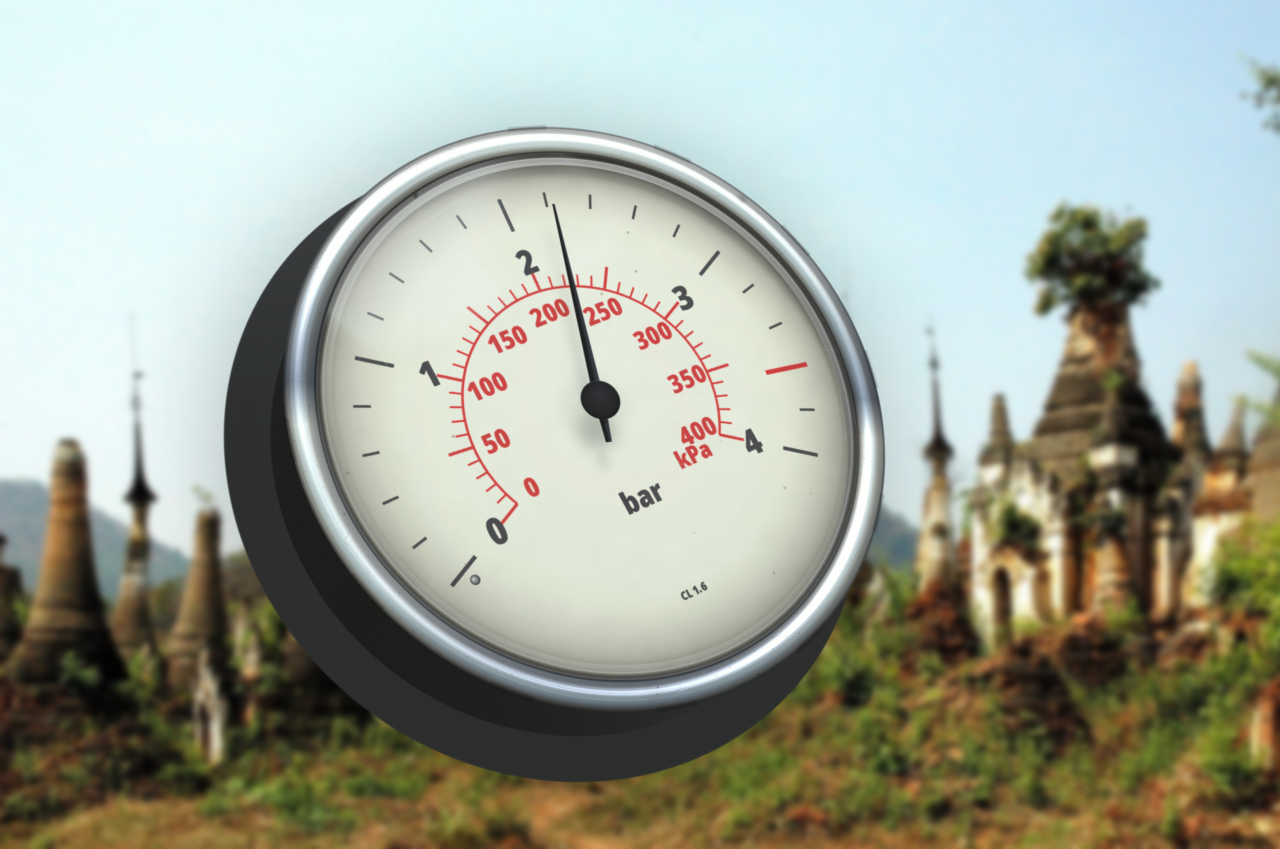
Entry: 2.2; bar
